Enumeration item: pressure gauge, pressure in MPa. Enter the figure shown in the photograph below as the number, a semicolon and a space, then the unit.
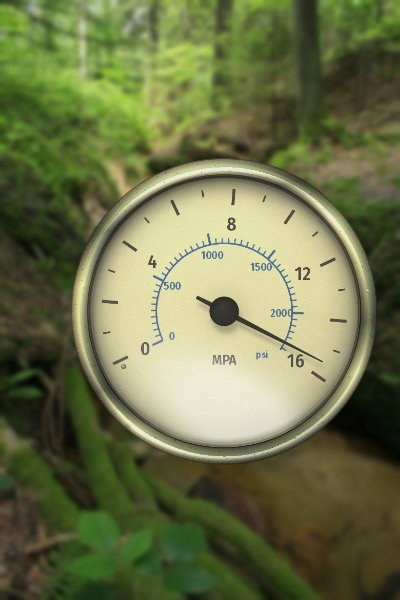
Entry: 15.5; MPa
